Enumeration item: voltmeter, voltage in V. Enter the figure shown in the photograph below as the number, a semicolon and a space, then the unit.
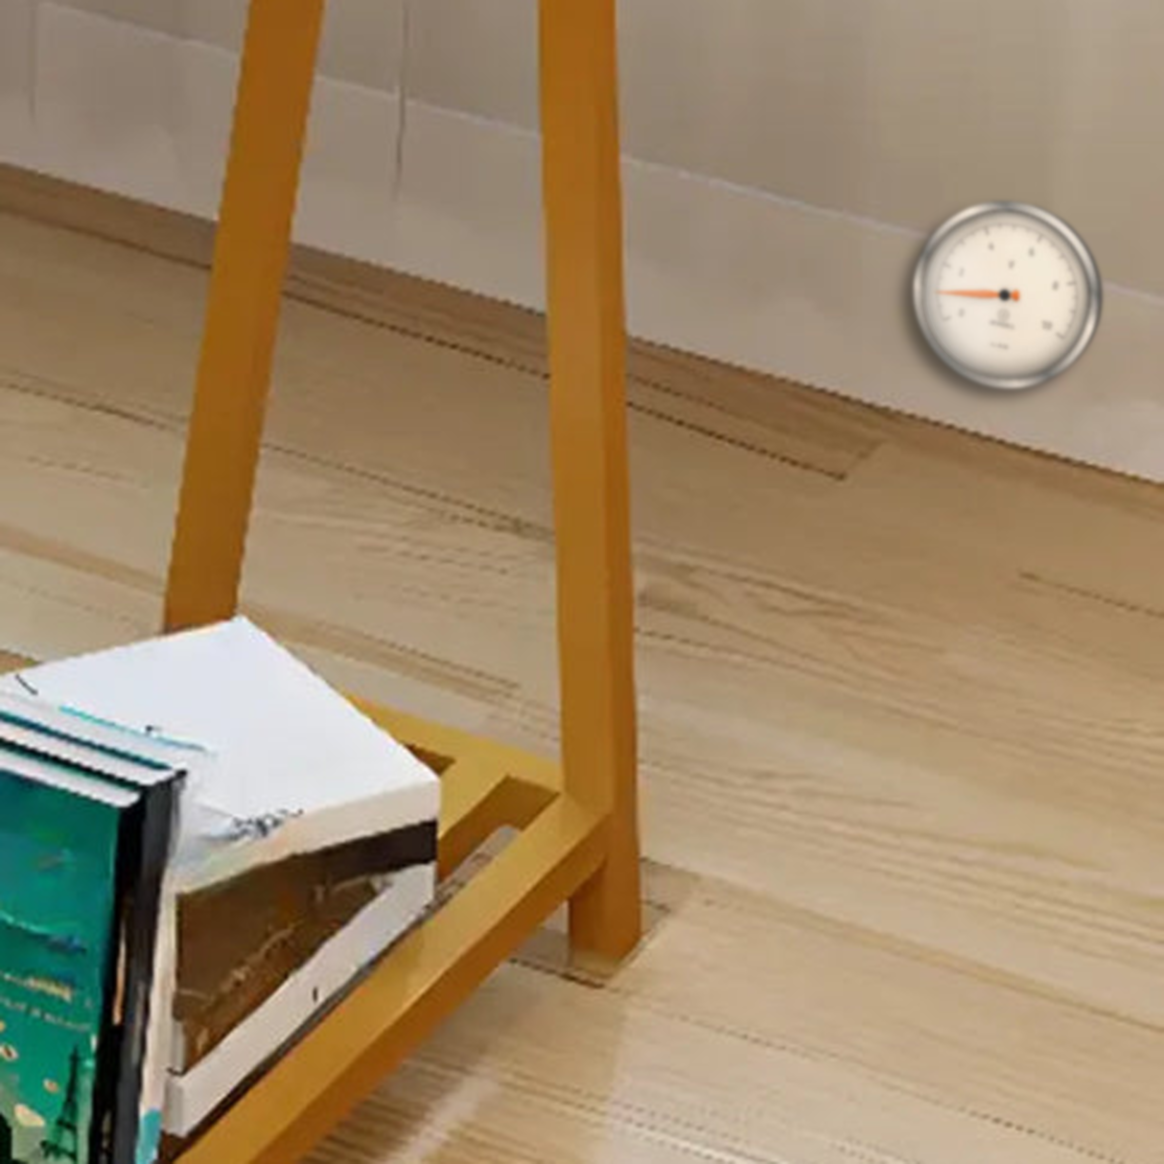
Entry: 1; V
